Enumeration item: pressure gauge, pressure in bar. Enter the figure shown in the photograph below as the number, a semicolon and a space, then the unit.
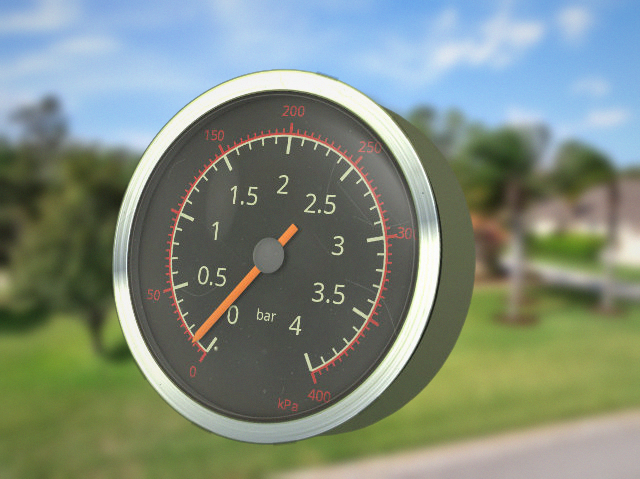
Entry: 0.1; bar
